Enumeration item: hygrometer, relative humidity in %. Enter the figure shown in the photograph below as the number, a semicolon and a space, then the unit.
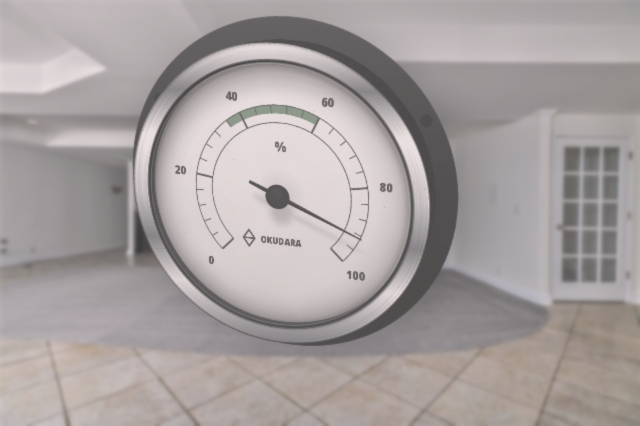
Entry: 92; %
